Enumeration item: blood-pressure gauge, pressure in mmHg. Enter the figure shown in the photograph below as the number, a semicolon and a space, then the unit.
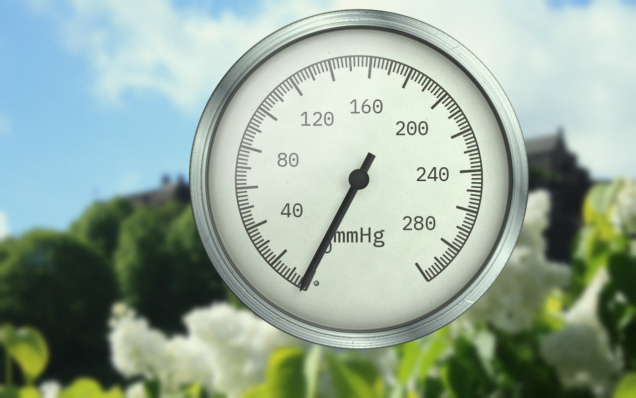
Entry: 2; mmHg
